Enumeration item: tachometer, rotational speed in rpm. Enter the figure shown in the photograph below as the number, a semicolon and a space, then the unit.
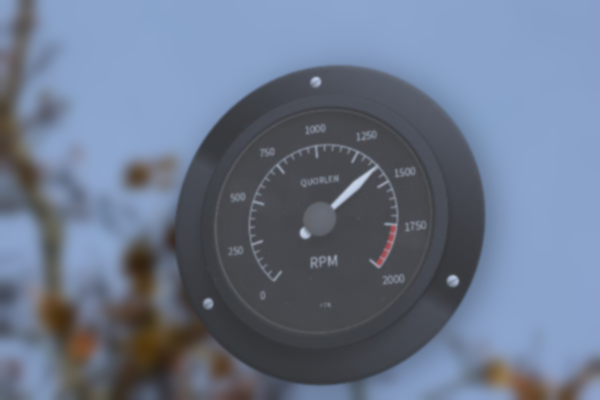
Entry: 1400; rpm
